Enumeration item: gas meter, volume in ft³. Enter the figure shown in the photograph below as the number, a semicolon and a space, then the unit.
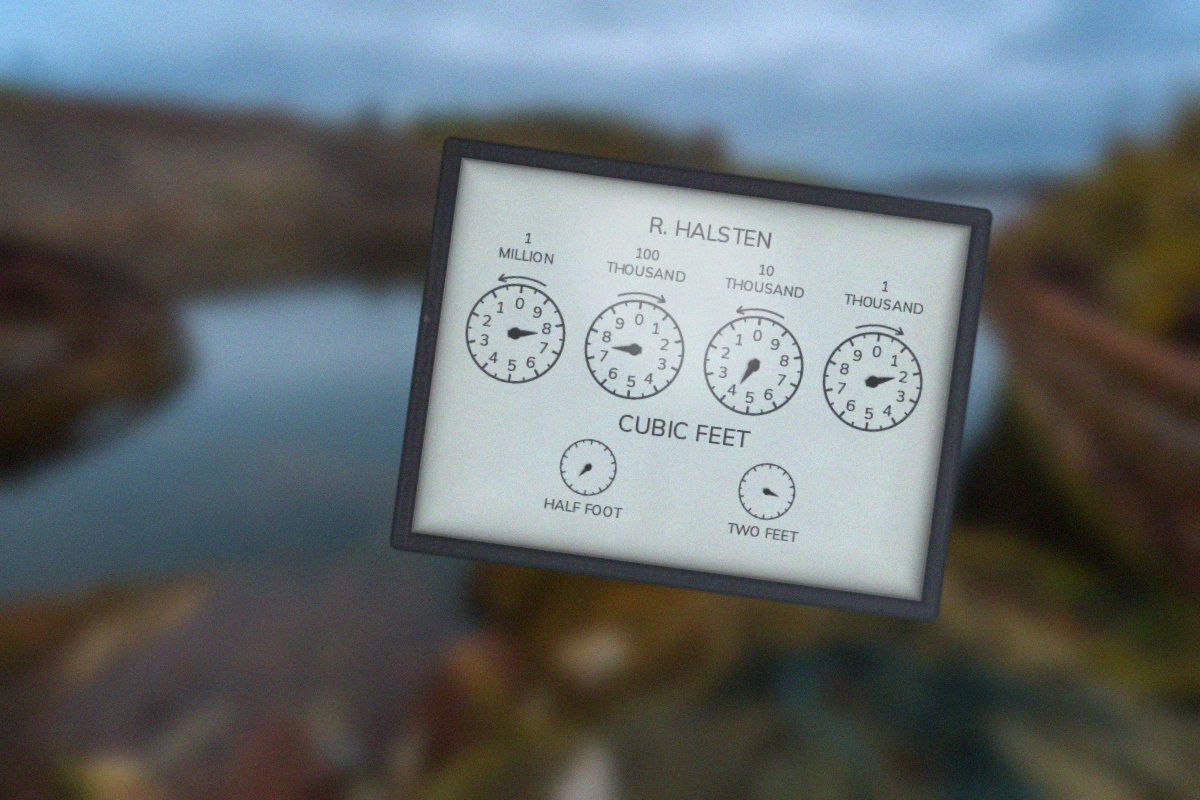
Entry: 774200; ft³
